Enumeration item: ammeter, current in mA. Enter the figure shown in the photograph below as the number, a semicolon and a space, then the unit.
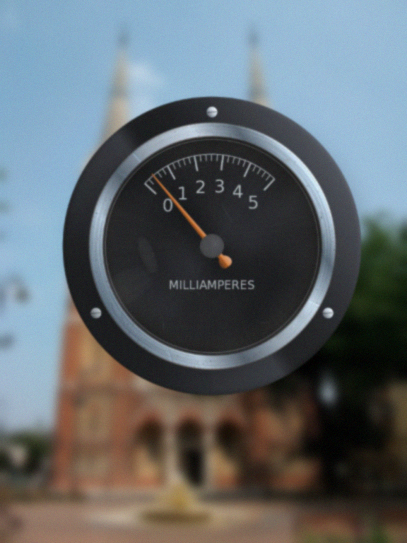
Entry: 0.4; mA
